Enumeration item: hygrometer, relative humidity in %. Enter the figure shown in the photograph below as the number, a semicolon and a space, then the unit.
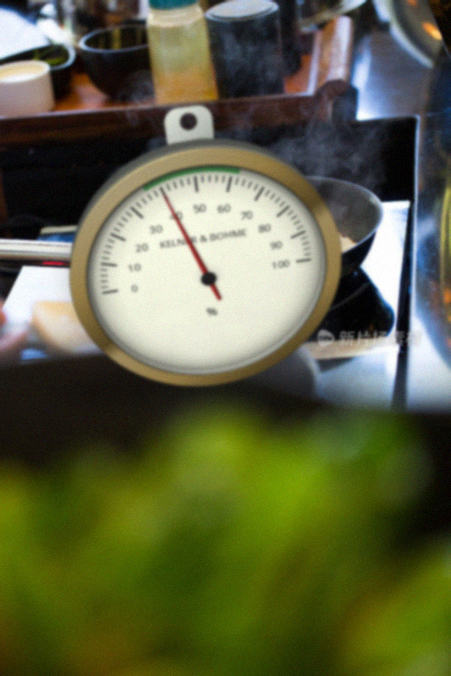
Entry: 40; %
